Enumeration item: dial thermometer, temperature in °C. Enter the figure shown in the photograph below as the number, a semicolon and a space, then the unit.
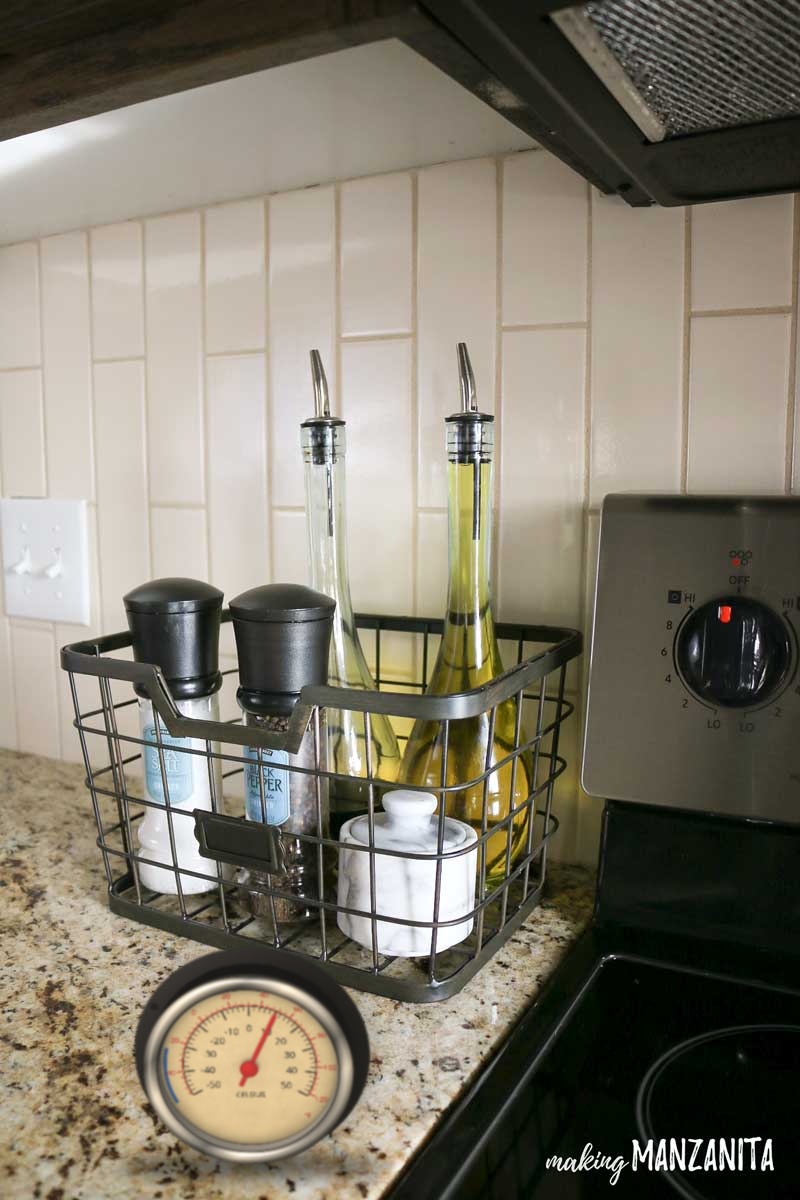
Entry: 10; °C
